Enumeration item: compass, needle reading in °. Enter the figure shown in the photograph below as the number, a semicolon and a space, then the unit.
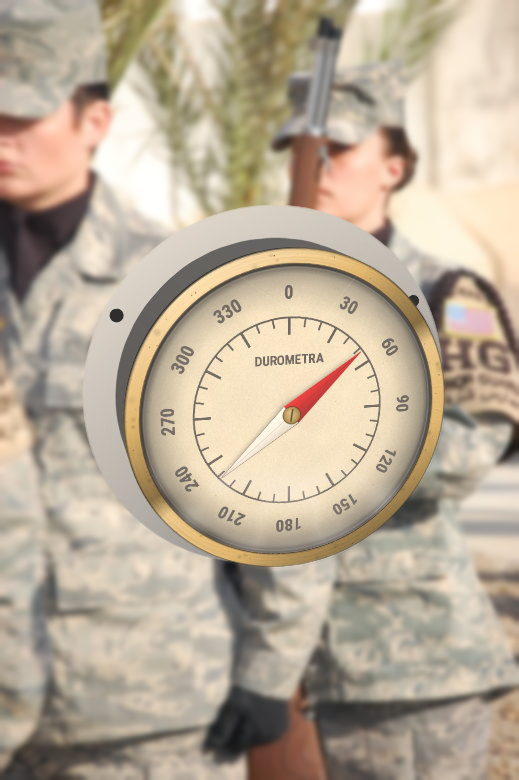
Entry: 50; °
